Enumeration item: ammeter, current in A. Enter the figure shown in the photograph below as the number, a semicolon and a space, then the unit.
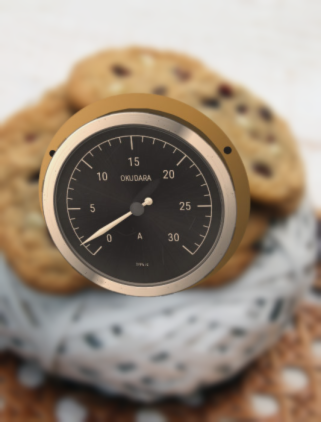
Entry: 1.5; A
